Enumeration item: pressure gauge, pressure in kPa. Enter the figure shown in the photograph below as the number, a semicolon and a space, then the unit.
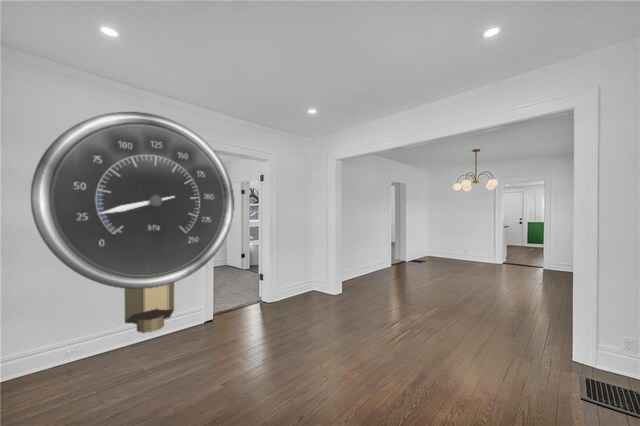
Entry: 25; kPa
